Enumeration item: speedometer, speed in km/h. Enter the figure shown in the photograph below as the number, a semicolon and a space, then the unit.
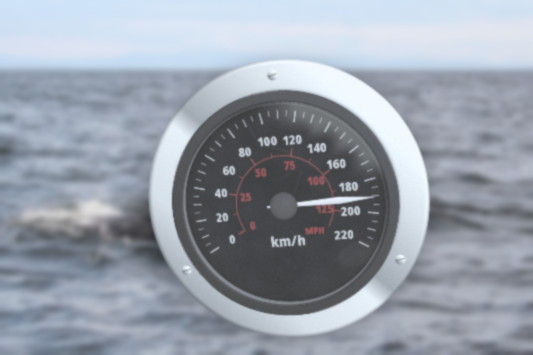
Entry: 190; km/h
